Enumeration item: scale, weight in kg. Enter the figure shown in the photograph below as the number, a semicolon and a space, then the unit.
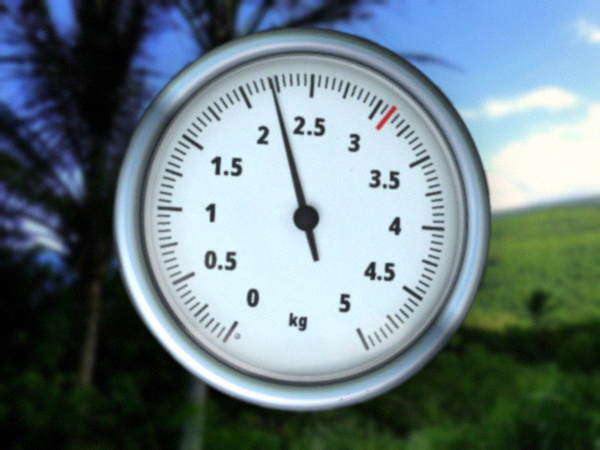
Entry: 2.2; kg
